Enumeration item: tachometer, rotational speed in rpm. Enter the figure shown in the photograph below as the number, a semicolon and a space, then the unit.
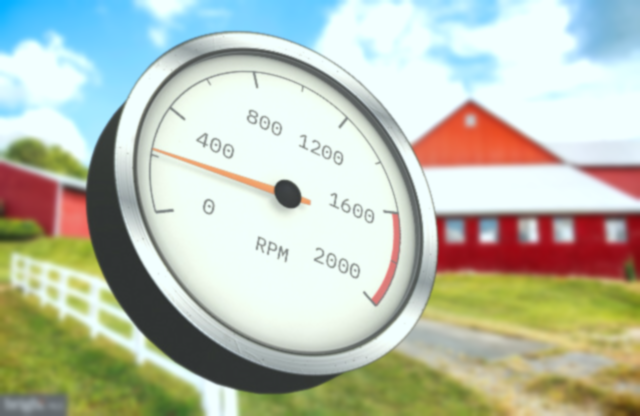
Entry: 200; rpm
